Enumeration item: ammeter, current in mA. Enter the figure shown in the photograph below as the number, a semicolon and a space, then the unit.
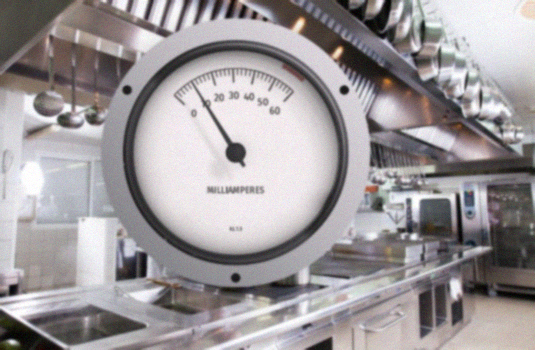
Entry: 10; mA
